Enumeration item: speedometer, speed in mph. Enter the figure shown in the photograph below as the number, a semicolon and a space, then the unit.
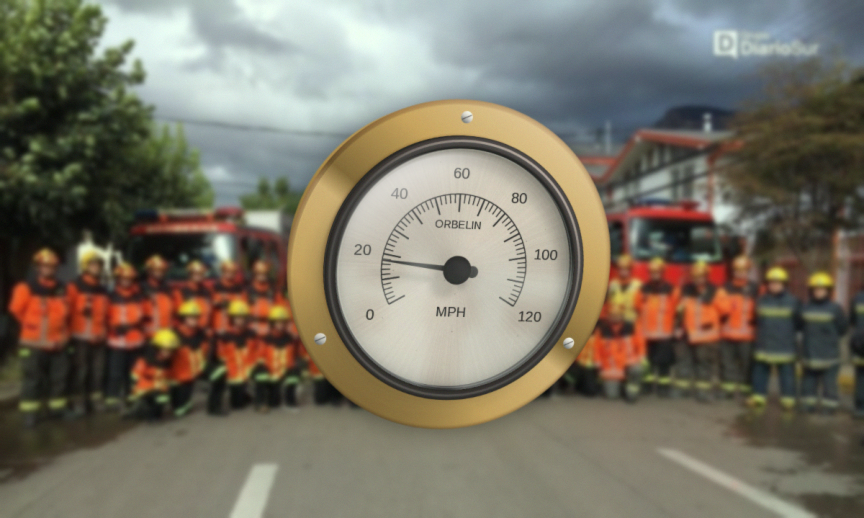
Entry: 18; mph
